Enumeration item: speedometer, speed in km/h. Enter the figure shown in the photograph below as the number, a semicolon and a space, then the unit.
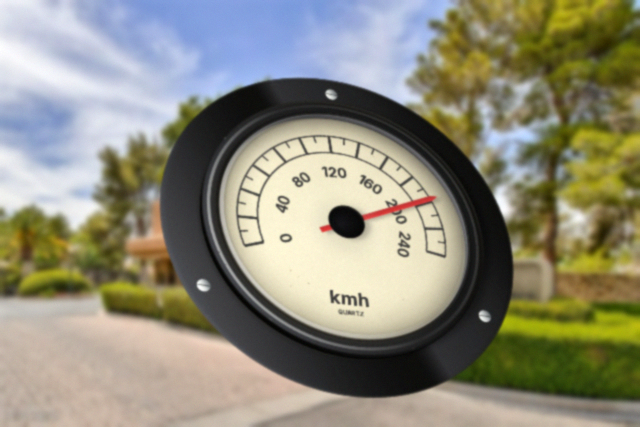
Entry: 200; km/h
